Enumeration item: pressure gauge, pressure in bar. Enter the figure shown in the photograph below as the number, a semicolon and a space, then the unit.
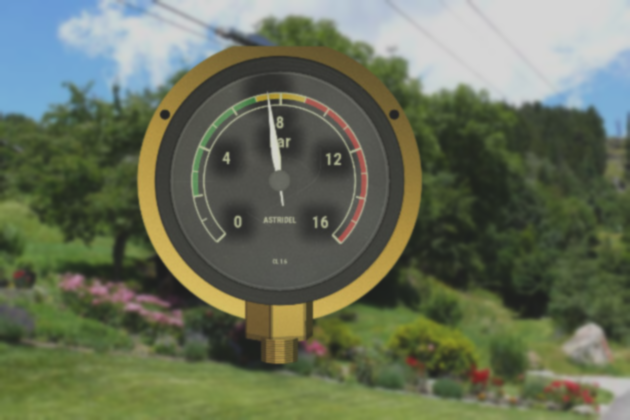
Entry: 7.5; bar
